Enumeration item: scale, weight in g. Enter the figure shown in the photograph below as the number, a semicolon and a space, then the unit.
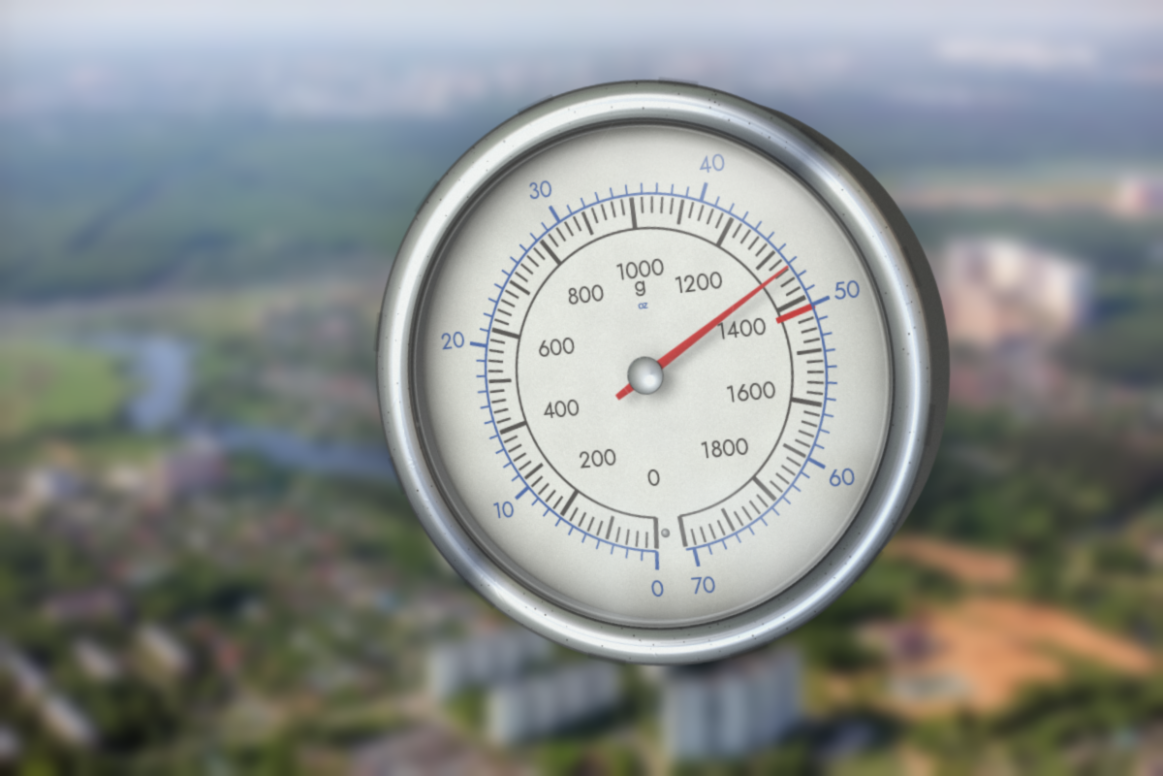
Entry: 1340; g
